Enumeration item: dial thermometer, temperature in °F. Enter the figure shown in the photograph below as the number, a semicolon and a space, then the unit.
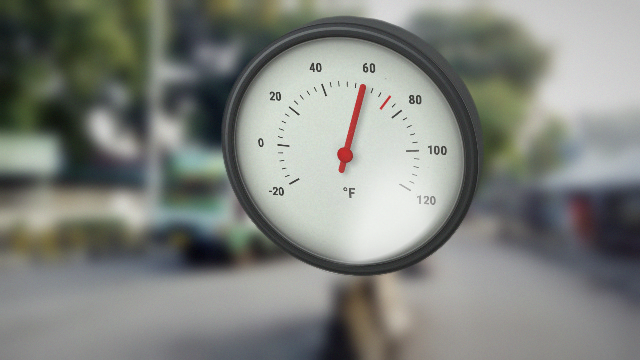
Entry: 60; °F
